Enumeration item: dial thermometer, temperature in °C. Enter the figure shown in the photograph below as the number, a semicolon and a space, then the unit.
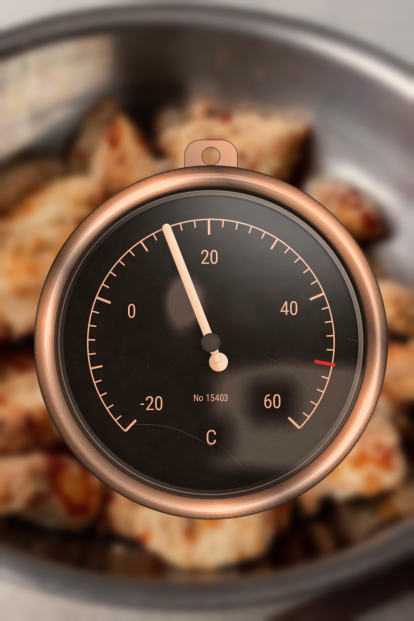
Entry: 14; °C
